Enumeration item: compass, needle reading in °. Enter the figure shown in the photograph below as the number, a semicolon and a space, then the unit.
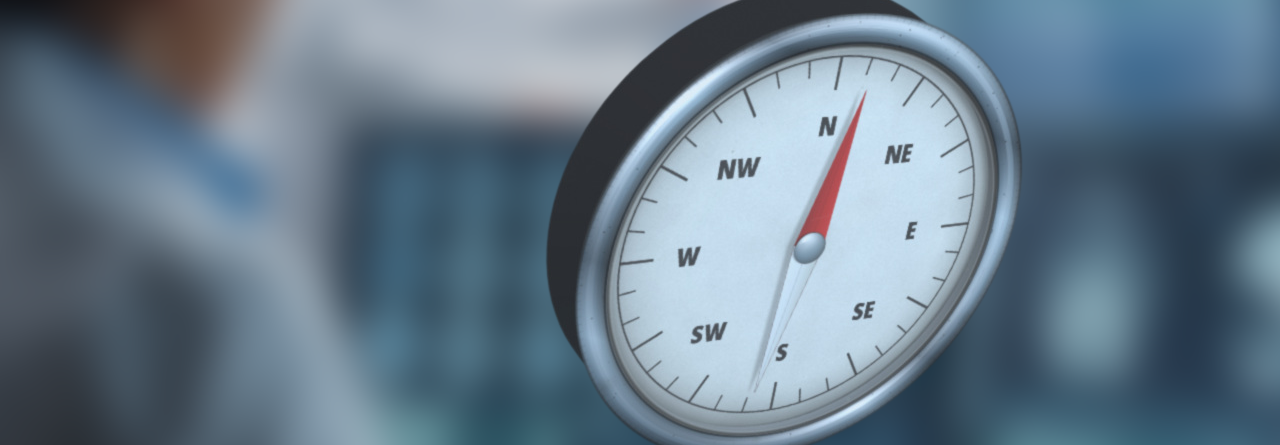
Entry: 10; °
